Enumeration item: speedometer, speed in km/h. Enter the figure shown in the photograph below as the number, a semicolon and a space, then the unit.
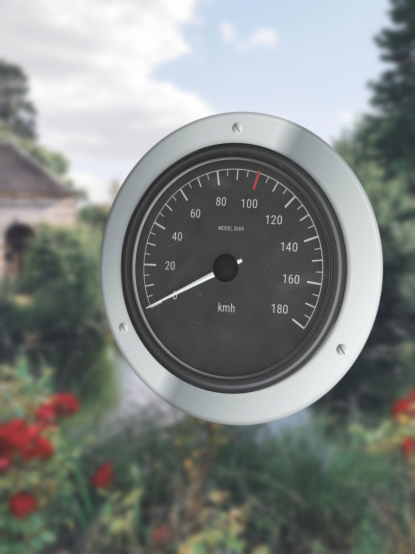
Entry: 0; km/h
